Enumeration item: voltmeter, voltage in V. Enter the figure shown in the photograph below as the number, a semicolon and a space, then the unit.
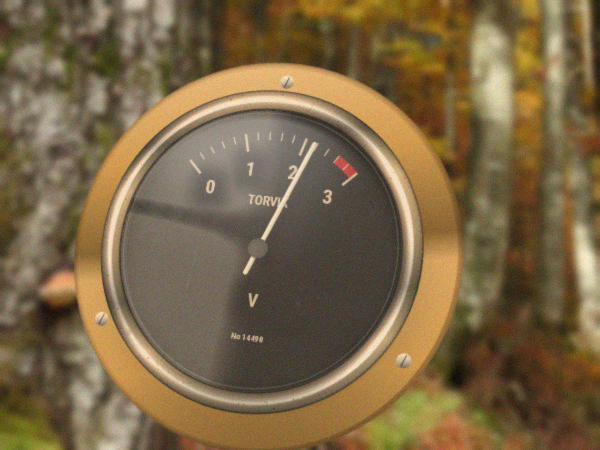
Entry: 2.2; V
